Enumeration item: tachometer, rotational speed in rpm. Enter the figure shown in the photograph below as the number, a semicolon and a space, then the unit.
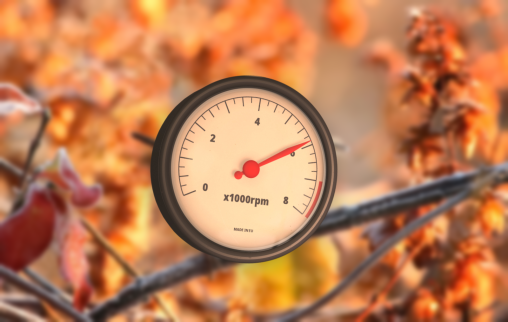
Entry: 5875; rpm
